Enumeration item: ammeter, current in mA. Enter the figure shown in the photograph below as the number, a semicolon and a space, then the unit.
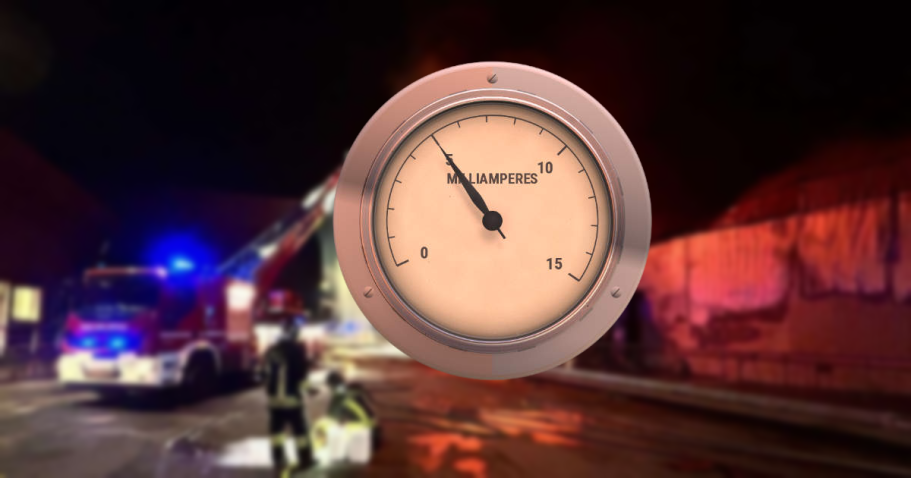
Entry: 5; mA
